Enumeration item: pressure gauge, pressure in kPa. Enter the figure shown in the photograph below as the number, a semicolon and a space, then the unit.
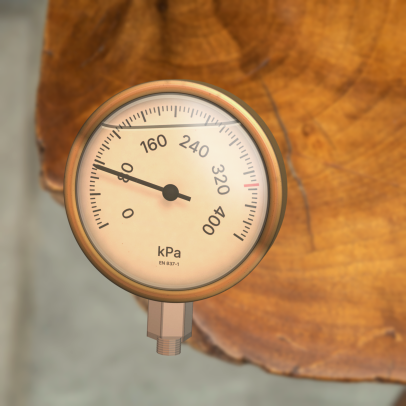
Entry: 75; kPa
